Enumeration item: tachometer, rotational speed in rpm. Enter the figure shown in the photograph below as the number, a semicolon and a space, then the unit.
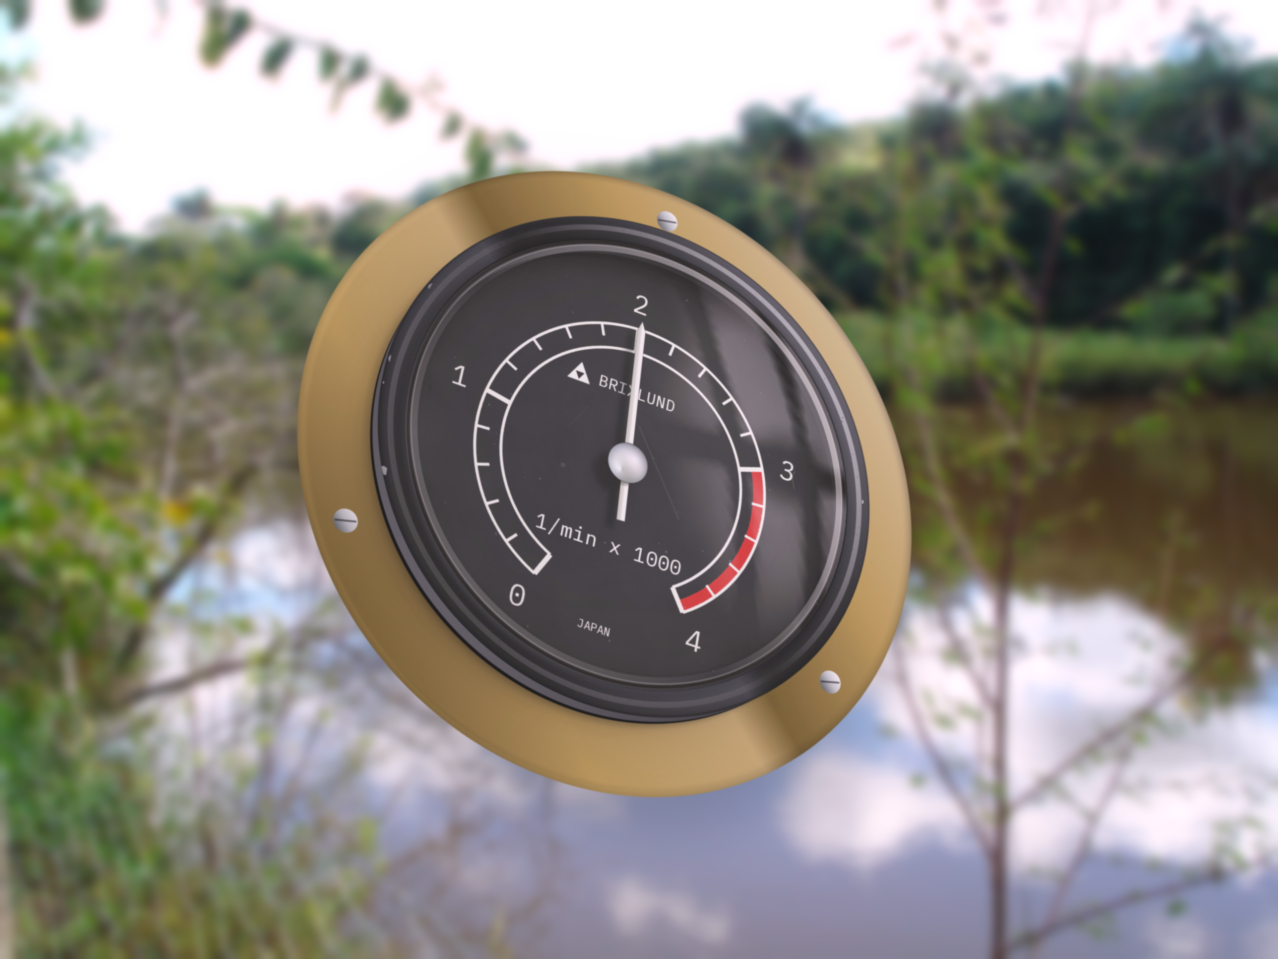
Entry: 2000; rpm
